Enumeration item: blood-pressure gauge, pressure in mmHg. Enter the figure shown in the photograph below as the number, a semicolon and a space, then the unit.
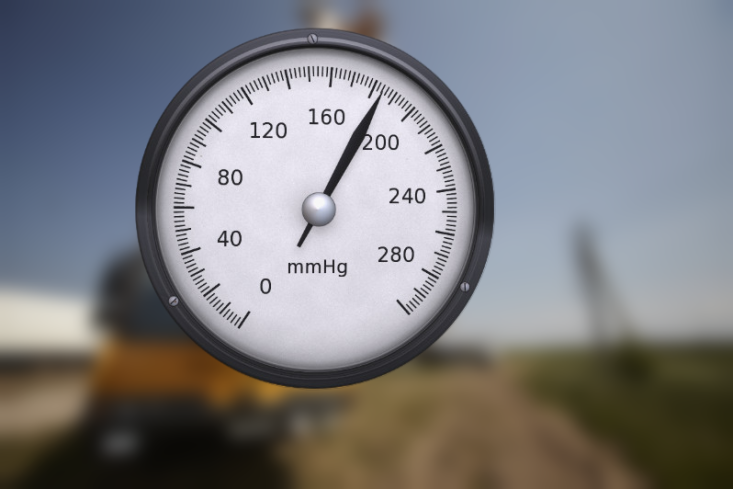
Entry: 184; mmHg
